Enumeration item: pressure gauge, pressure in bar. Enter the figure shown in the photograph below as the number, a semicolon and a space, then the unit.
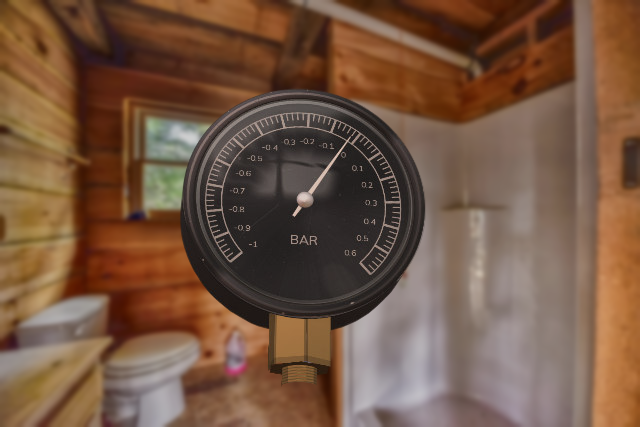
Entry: -0.02; bar
